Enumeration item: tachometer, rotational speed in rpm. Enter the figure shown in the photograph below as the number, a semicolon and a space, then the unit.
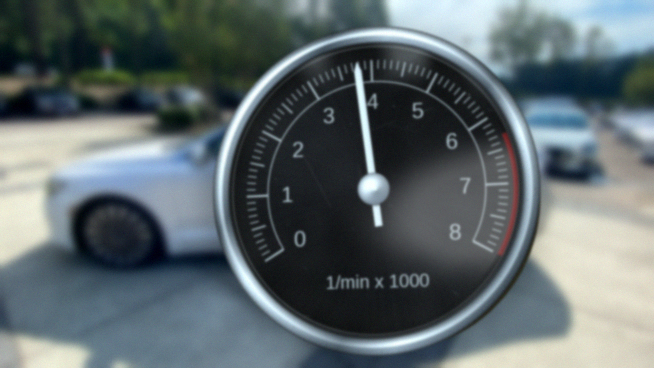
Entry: 3800; rpm
